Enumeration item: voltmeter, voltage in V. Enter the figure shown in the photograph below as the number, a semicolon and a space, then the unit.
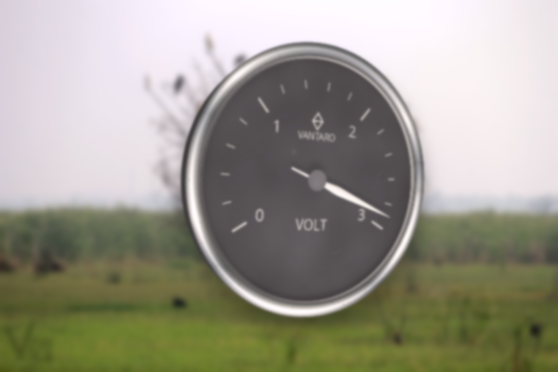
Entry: 2.9; V
